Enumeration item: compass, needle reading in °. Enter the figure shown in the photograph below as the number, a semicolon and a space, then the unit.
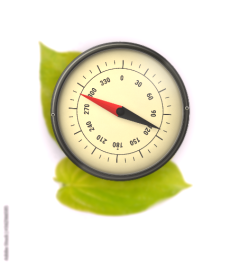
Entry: 290; °
